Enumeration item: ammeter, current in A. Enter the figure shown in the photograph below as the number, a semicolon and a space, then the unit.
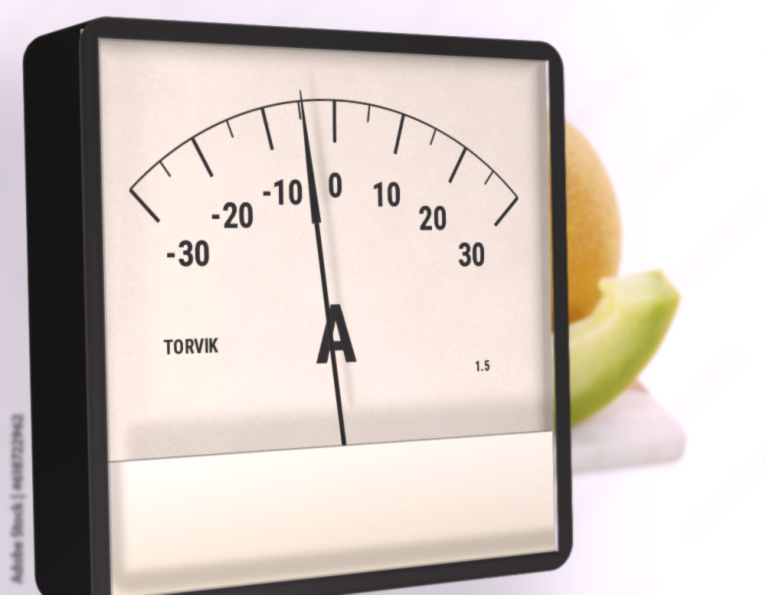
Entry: -5; A
